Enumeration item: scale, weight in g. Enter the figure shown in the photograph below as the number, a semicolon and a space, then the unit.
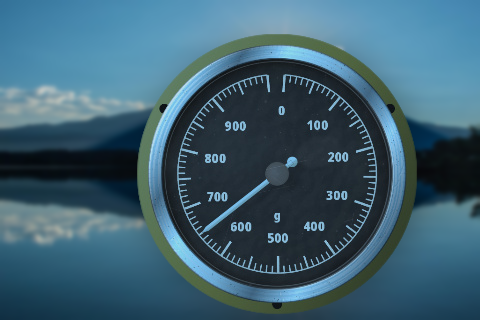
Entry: 650; g
